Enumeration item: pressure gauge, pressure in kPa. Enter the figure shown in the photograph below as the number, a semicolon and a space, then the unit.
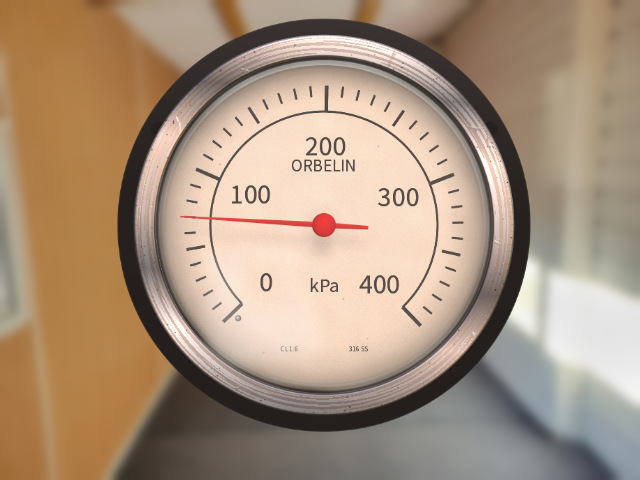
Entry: 70; kPa
